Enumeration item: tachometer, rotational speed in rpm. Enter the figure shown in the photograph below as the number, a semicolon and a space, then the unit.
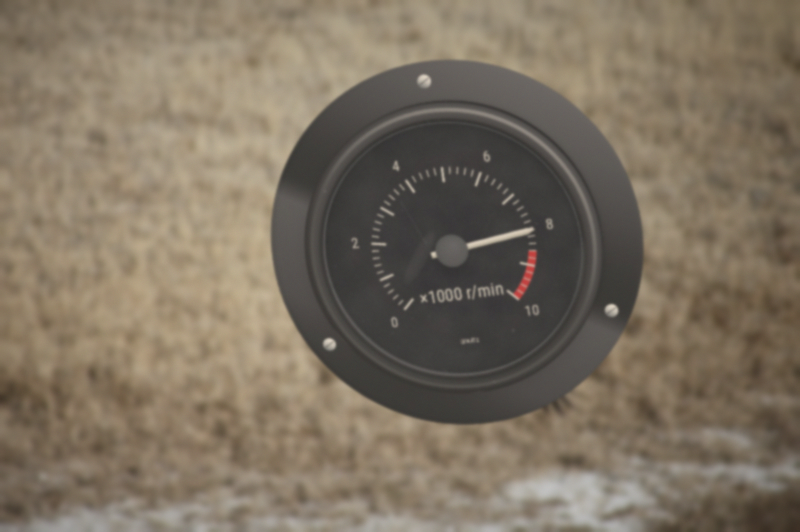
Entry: 8000; rpm
